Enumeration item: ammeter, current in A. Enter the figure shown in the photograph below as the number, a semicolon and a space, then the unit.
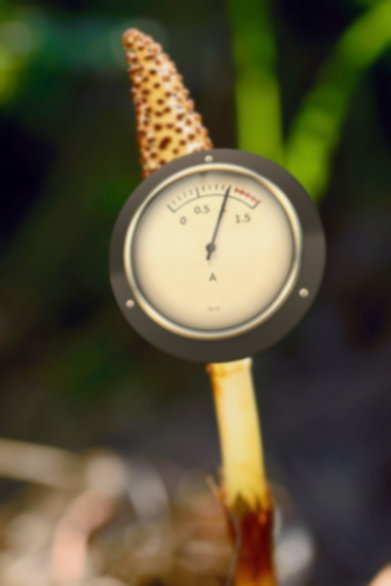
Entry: 1; A
